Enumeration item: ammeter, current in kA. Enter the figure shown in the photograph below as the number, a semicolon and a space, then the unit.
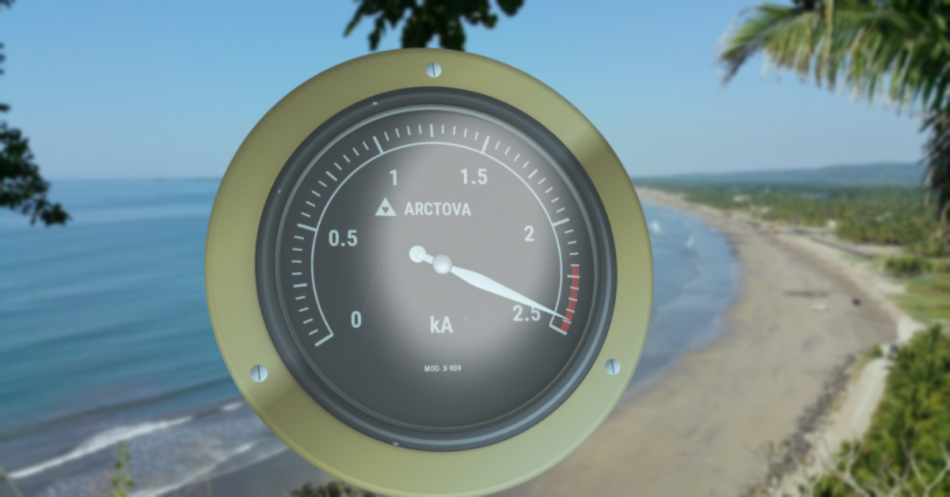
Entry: 2.45; kA
